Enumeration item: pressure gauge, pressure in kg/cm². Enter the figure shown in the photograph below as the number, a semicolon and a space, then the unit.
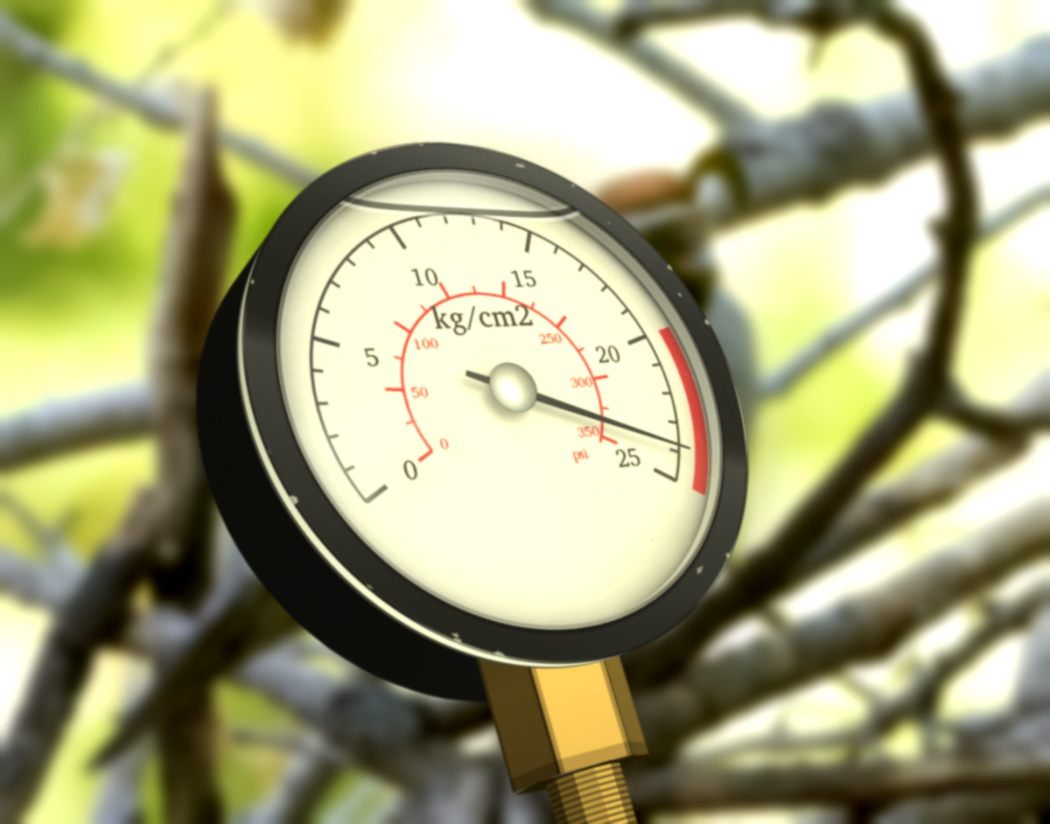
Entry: 24; kg/cm²
